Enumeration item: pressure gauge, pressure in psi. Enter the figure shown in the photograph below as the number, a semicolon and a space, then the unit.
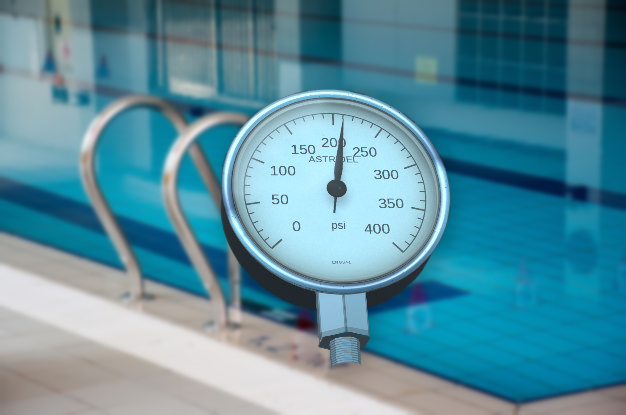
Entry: 210; psi
